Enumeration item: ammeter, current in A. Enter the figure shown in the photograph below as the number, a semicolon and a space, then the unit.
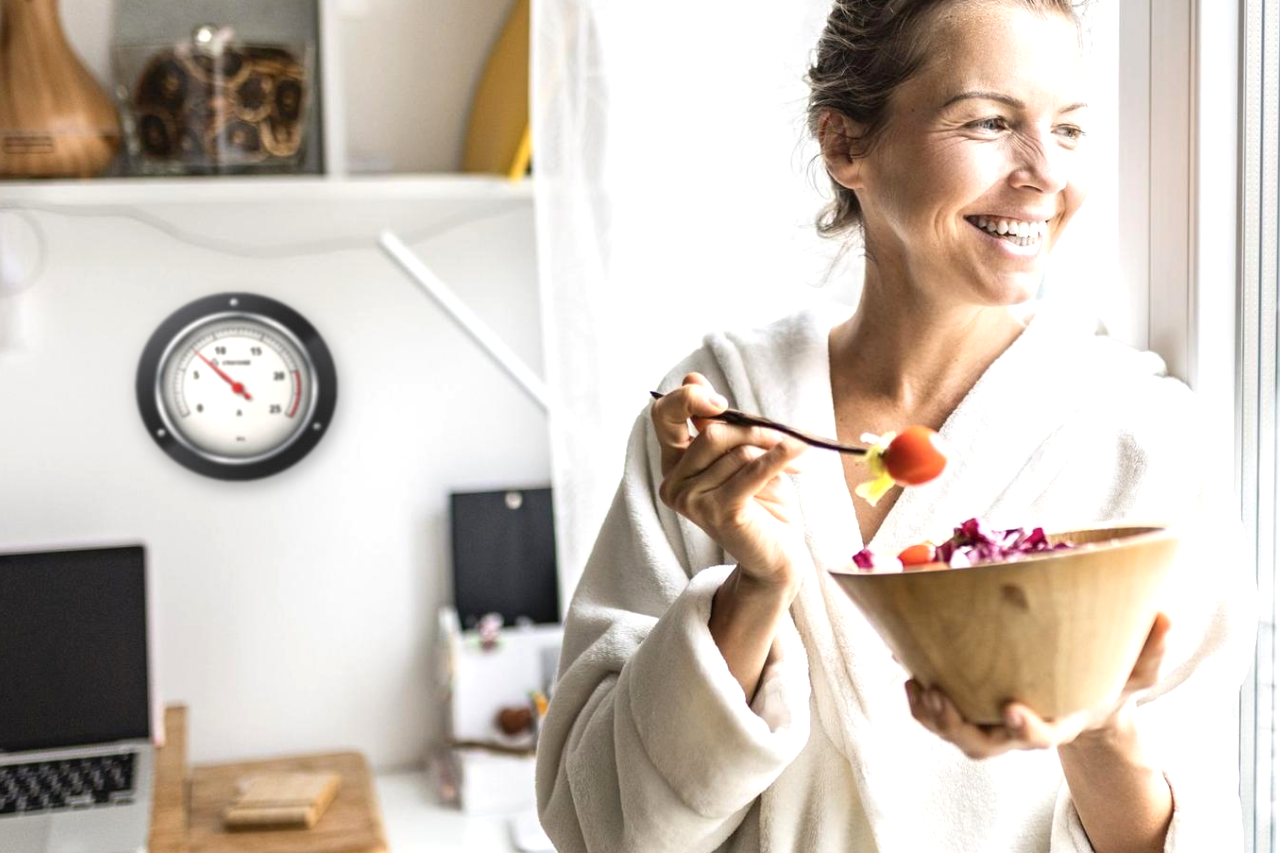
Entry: 7.5; A
